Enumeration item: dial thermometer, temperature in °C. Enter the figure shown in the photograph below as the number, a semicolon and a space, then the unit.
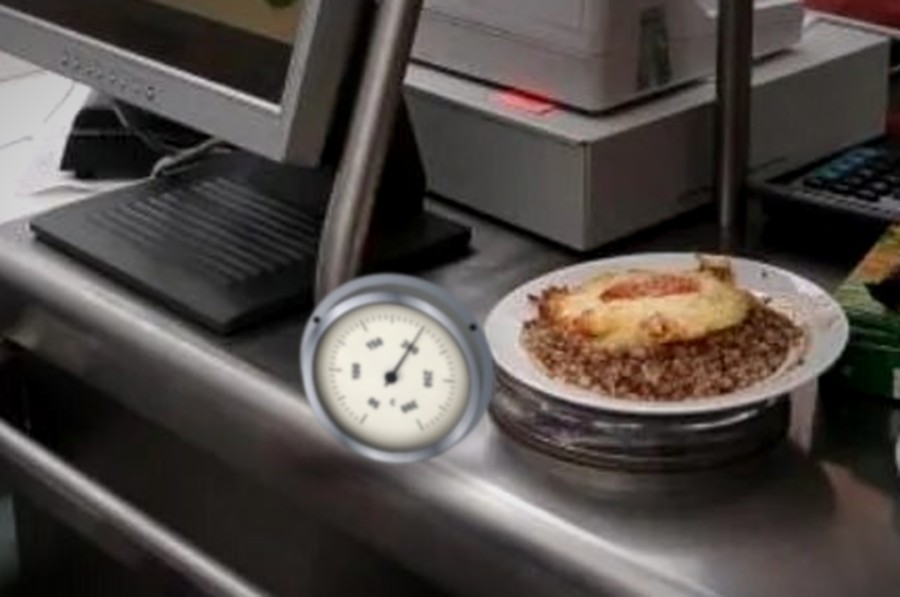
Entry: 200; °C
